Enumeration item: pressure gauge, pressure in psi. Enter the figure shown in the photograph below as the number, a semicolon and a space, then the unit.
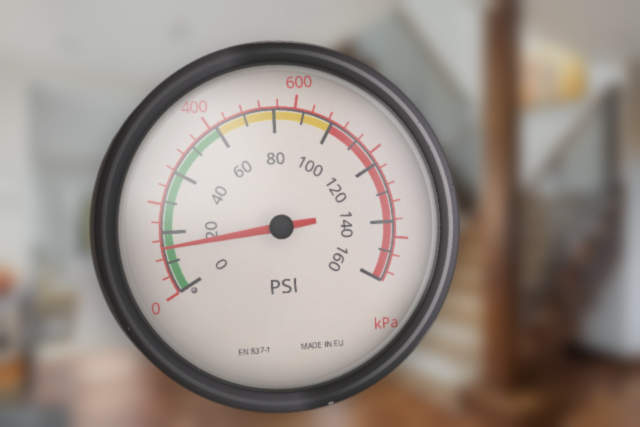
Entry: 15; psi
